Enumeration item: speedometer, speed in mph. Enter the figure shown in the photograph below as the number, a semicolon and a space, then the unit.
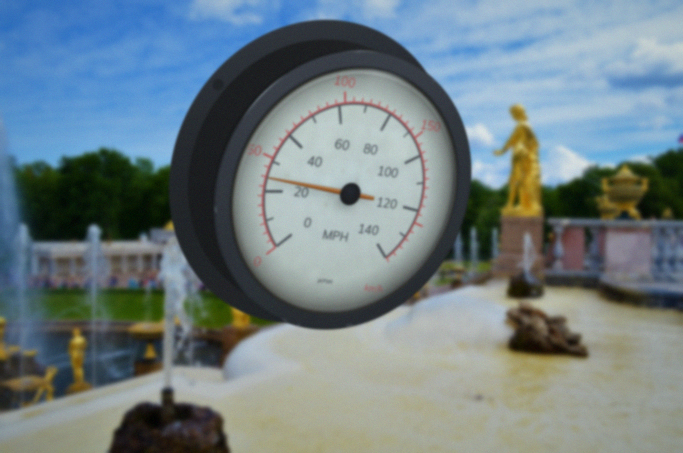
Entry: 25; mph
